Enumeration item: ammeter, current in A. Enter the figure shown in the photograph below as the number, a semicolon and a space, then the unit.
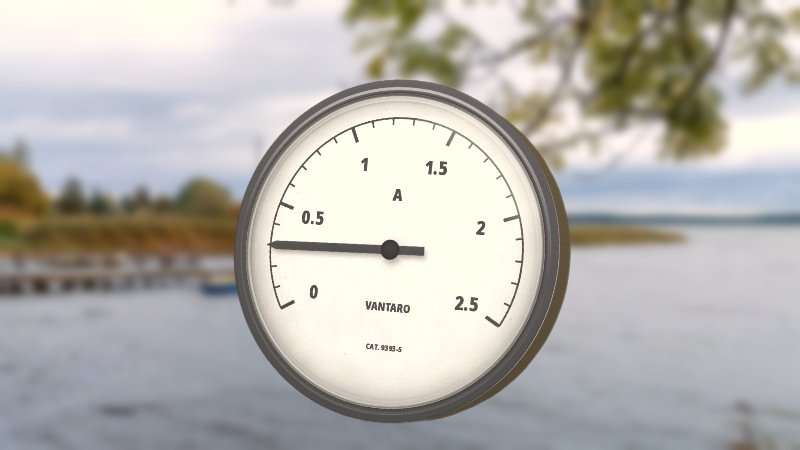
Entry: 0.3; A
